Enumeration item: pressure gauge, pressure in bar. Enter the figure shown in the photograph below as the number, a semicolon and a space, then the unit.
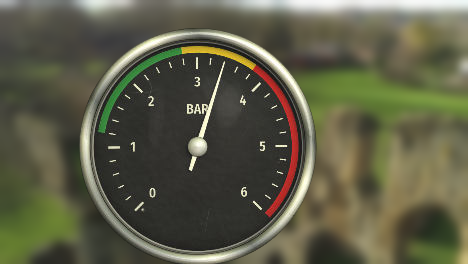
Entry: 3.4; bar
